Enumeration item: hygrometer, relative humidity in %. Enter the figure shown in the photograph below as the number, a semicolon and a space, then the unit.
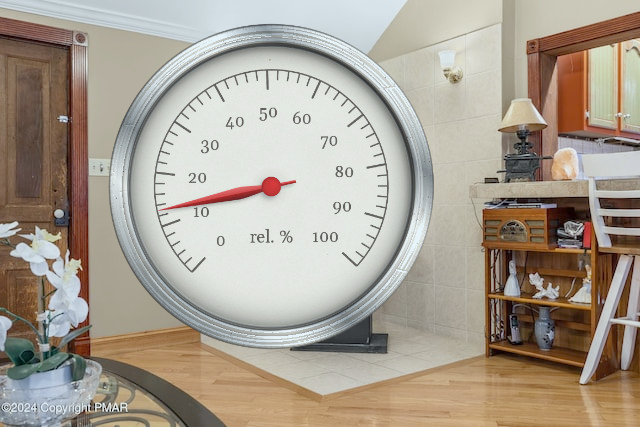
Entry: 13; %
